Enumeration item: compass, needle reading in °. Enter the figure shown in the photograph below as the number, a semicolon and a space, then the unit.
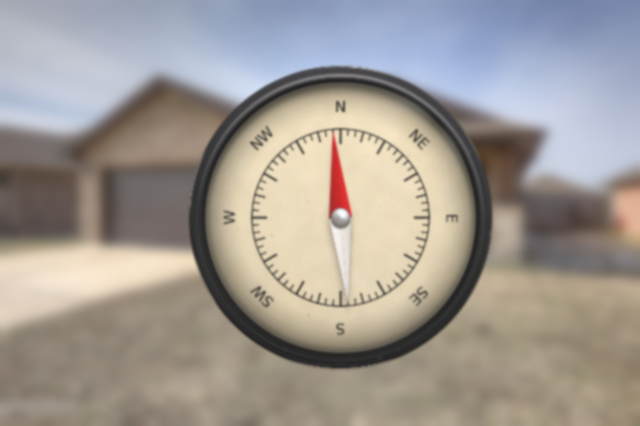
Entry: 355; °
